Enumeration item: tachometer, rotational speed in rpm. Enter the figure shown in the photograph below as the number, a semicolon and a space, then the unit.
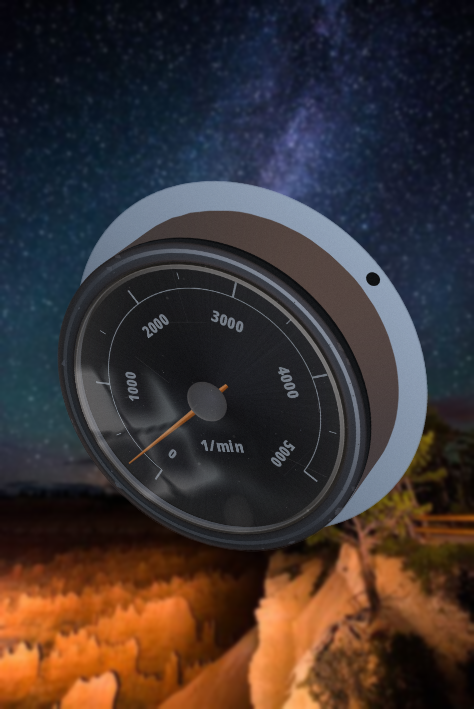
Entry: 250; rpm
